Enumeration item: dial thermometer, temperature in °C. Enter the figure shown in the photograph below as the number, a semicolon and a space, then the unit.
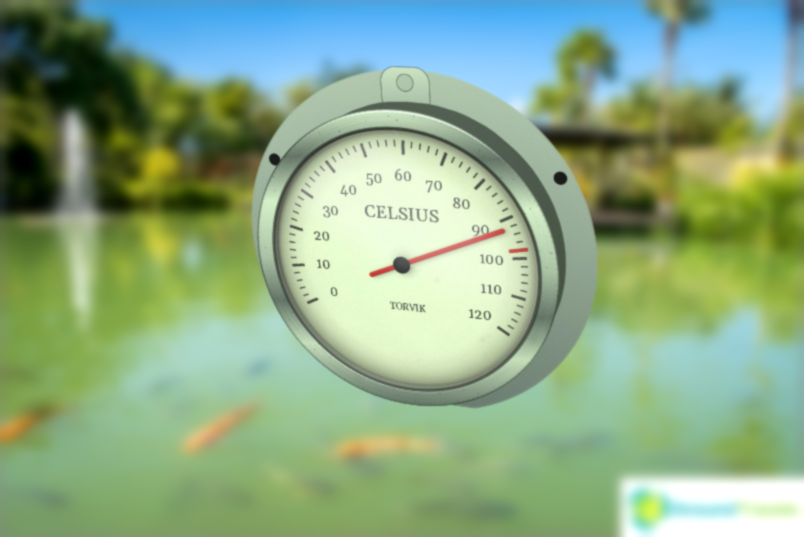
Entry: 92; °C
